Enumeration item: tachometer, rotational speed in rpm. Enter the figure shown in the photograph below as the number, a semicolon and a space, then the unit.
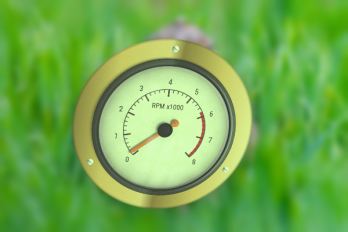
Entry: 200; rpm
